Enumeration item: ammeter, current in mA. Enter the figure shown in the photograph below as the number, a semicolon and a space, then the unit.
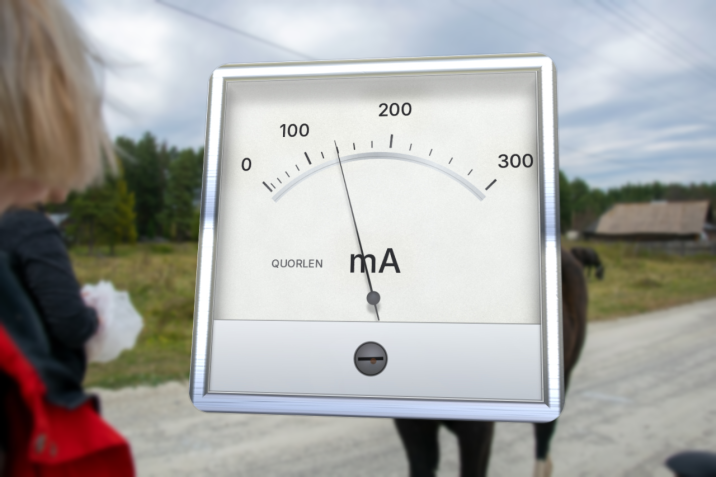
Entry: 140; mA
